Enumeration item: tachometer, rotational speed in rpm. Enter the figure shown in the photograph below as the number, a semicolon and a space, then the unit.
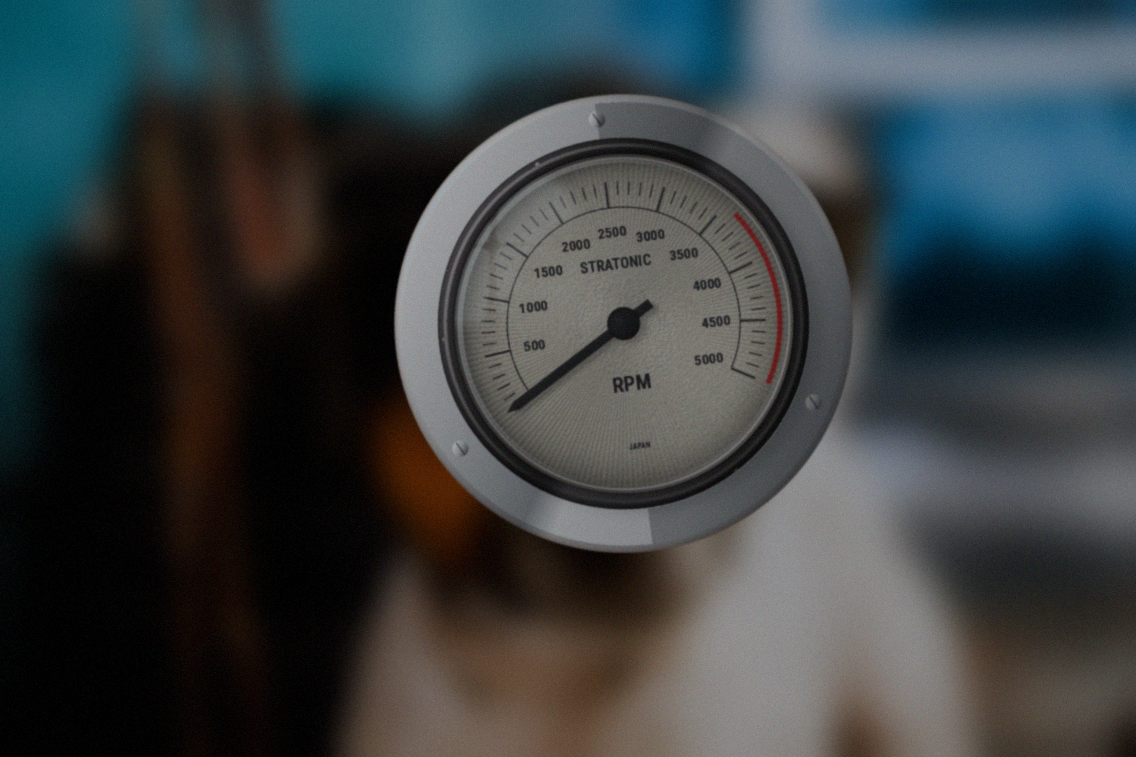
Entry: 0; rpm
